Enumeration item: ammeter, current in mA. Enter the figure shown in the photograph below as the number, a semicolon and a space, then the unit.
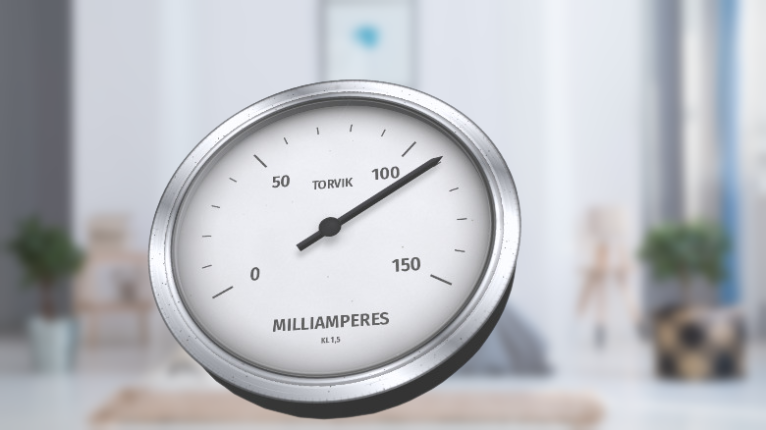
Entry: 110; mA
